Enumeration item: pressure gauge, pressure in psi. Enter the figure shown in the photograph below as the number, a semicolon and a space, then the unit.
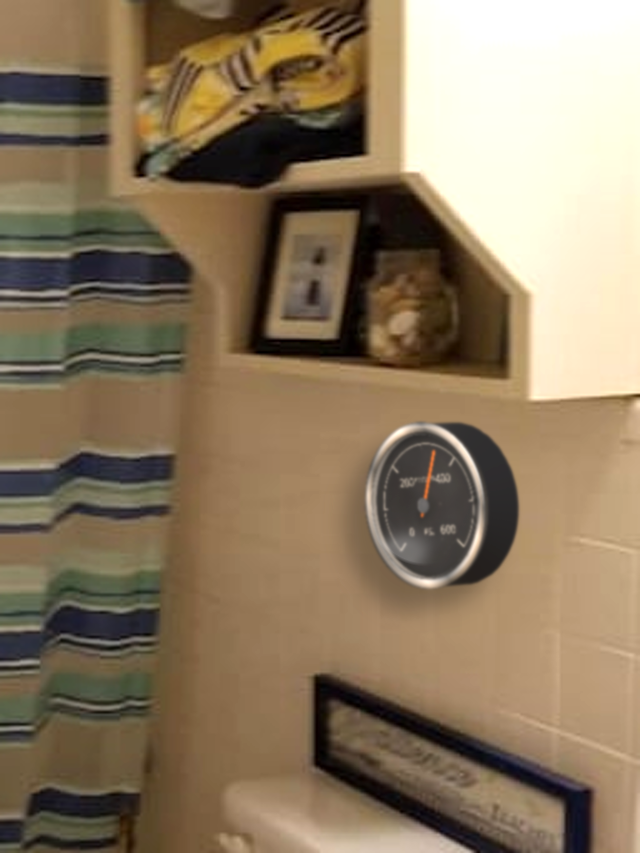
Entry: 350; psi
